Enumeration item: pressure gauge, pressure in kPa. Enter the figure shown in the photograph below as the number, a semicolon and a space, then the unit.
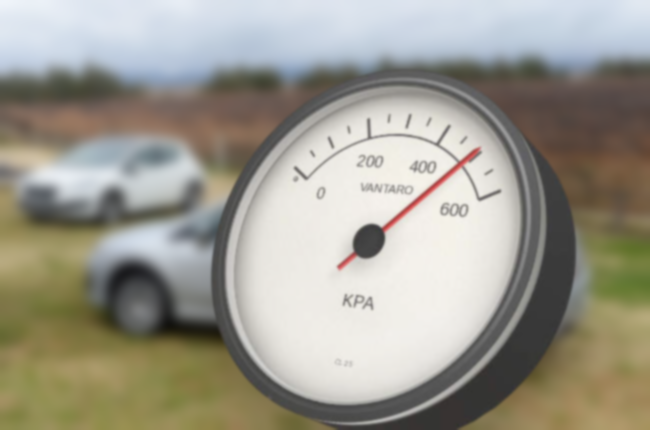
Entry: 500; kPa
